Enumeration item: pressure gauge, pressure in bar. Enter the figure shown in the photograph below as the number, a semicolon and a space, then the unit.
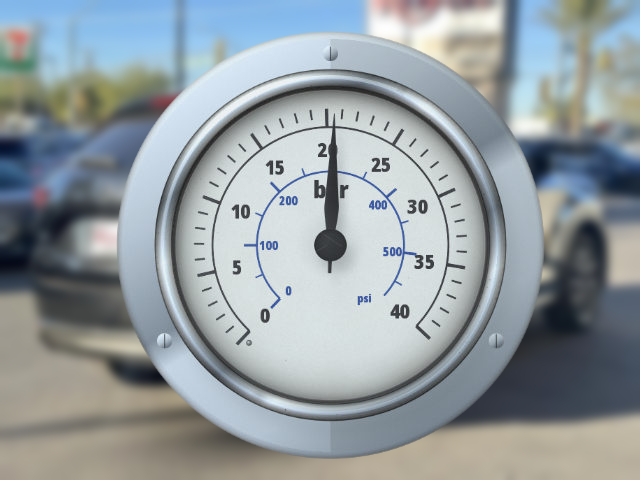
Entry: 20.5; bar
